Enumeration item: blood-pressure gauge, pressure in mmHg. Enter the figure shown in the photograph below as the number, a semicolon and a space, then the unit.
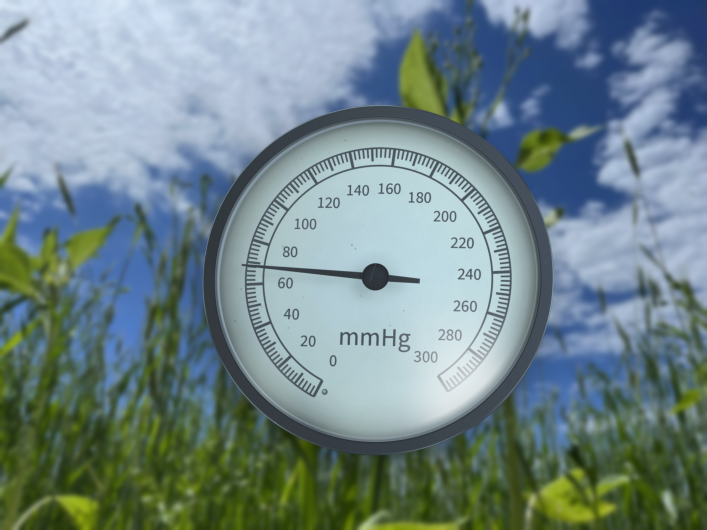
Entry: 68; mmHg
